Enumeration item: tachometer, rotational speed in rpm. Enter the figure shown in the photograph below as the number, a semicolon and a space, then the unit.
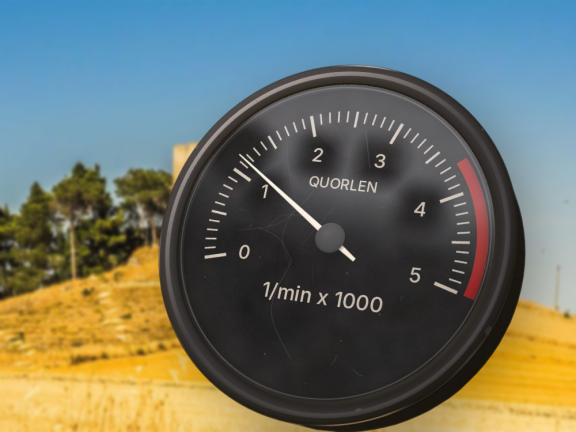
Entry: 1150; rpm
